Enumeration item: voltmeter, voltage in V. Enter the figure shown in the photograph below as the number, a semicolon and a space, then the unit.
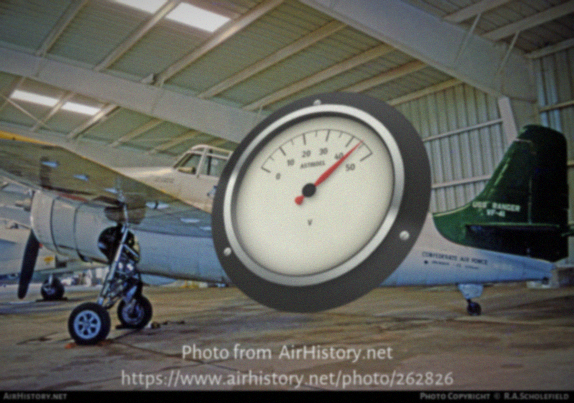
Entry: 45; V
